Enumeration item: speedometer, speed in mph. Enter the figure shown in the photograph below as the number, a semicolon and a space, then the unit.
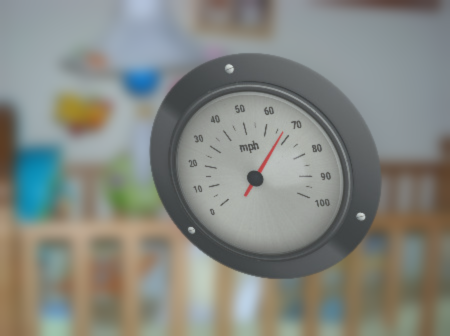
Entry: 67.5; mph
